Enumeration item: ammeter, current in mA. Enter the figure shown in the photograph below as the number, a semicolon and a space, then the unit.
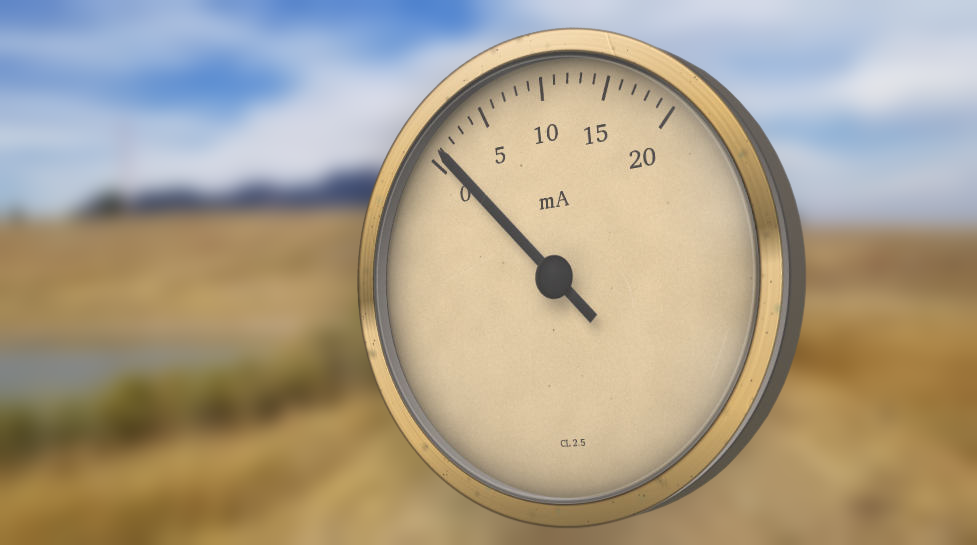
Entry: 1; mA
